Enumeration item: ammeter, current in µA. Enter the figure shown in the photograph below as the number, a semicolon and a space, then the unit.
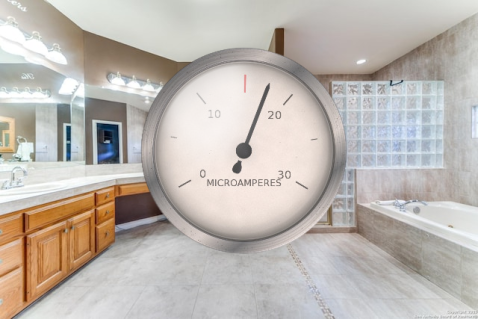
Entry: 17.5; µA
